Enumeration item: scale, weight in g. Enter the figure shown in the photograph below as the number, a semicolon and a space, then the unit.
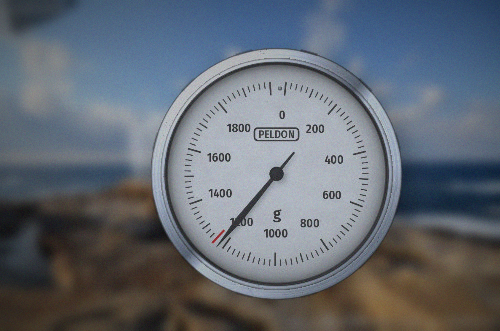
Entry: 1220; g
